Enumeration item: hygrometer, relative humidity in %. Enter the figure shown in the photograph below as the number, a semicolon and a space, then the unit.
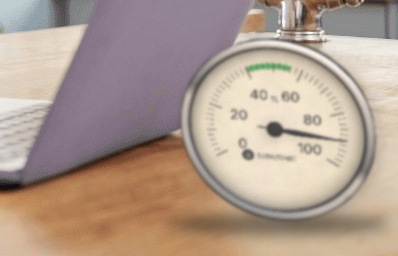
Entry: 90; %
